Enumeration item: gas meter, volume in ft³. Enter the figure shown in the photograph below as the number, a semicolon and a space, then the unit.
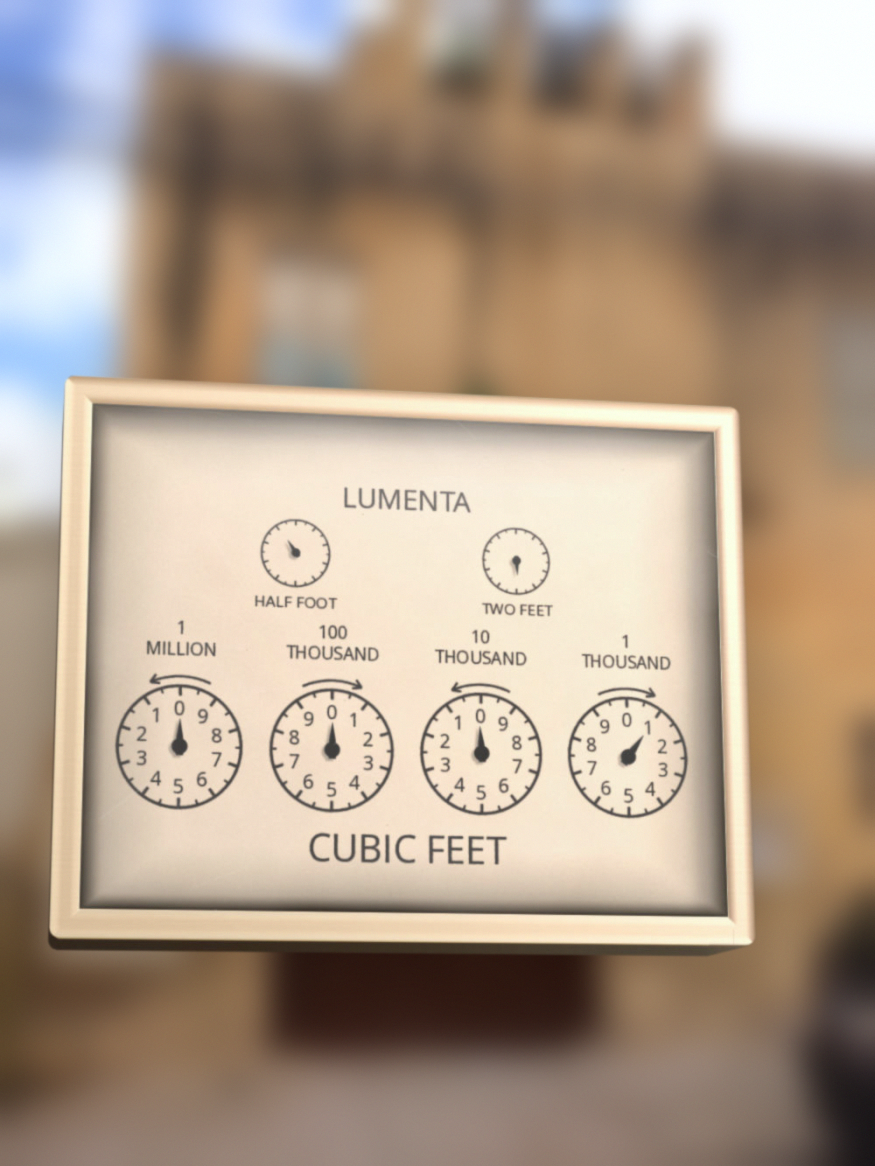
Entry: 100; ft³
